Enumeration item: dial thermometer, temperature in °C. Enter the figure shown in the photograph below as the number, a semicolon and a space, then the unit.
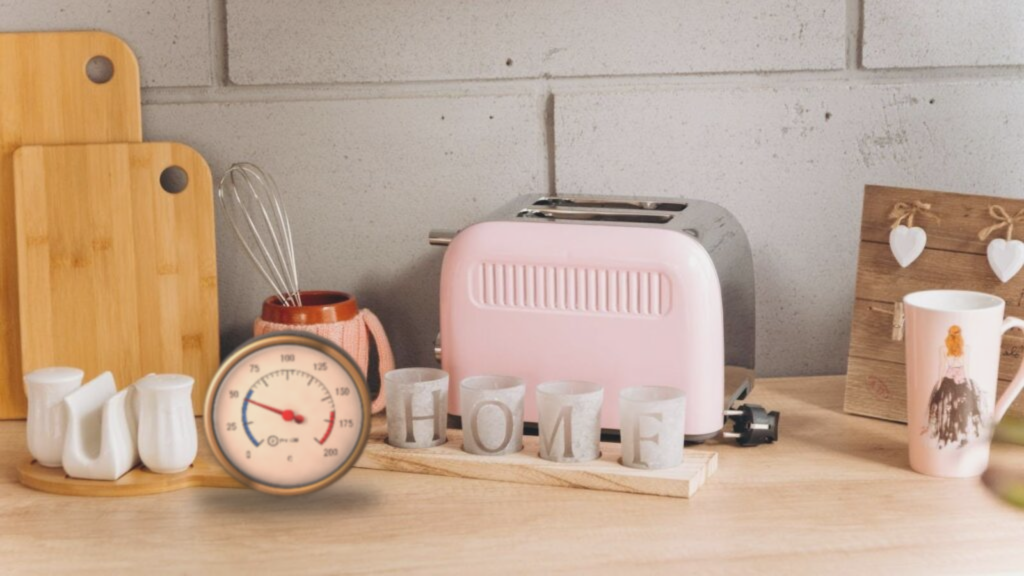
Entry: 50; °C
